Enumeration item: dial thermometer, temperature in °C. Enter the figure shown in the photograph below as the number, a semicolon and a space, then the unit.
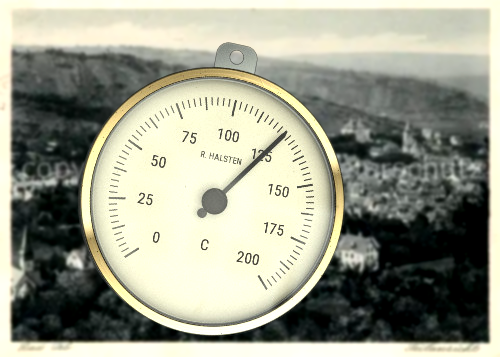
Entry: 125; °C
